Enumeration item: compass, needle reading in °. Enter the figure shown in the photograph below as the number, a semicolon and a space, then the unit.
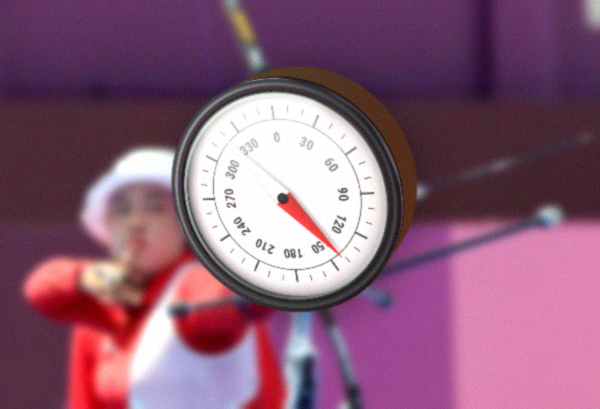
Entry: 140; °
